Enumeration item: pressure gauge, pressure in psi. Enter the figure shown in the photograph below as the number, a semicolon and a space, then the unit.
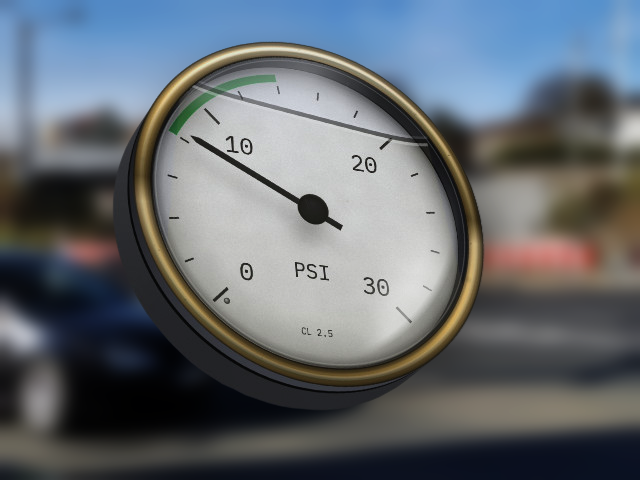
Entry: 8; psi
